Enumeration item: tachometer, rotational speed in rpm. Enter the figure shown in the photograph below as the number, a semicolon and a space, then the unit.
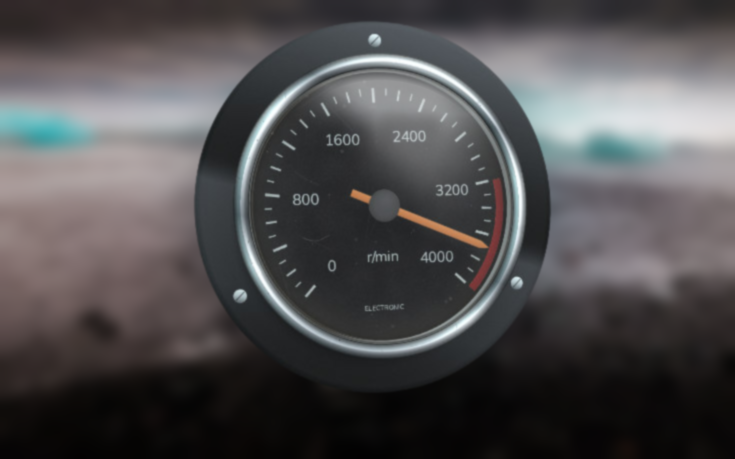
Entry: 3700; rpm
